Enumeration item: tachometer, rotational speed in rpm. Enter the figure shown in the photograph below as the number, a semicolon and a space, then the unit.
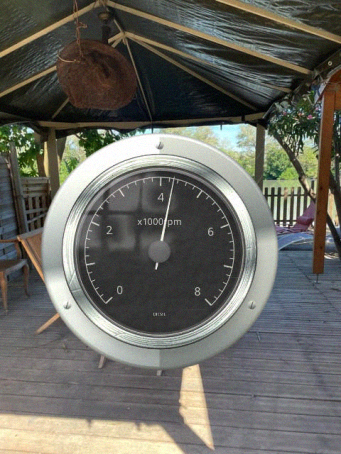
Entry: 4300; rpm
